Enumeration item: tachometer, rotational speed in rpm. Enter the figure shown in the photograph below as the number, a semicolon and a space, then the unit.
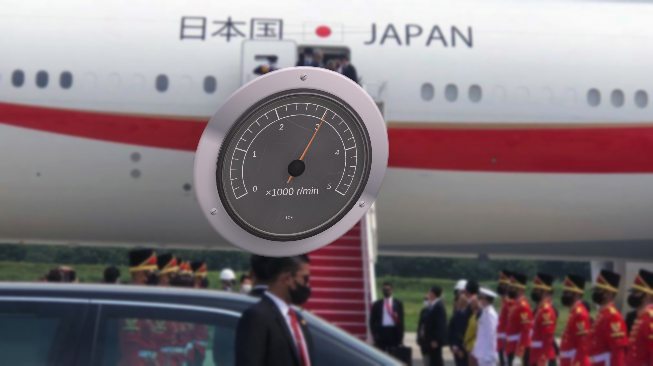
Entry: 3000; rpm
